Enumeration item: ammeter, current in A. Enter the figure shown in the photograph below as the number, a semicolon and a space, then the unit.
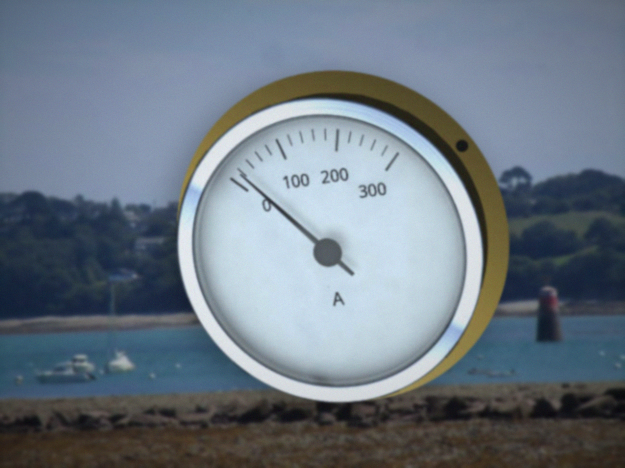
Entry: 20; A
